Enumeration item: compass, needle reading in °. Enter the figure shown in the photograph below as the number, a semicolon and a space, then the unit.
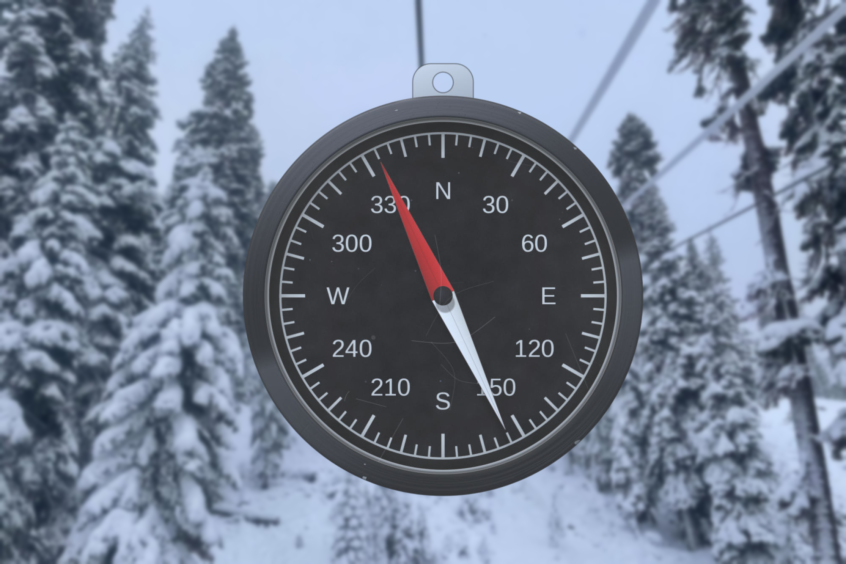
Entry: 335; °
